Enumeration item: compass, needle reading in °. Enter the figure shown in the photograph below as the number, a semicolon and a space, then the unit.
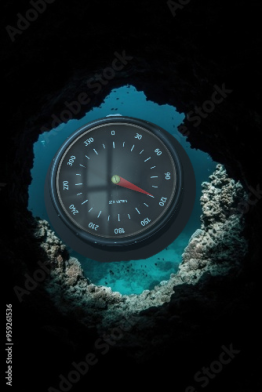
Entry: 120; °
